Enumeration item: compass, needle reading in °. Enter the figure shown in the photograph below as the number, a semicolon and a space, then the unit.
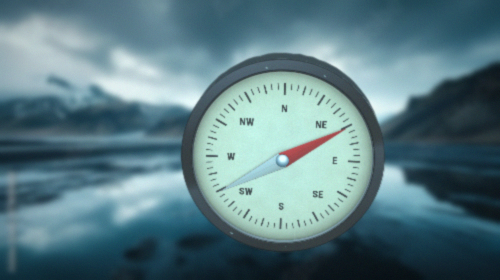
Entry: 60; °
